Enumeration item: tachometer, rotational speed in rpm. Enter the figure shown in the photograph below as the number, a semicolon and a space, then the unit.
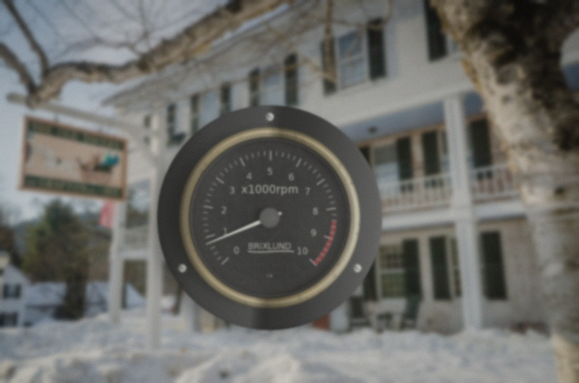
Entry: 800; rpm
